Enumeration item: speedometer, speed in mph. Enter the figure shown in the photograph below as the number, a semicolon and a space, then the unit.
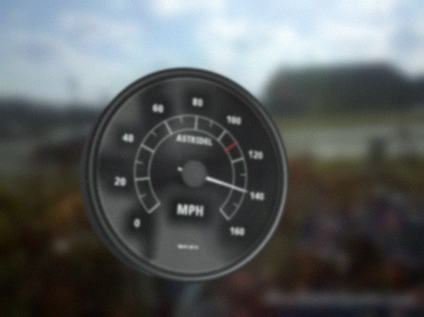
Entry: 140; mph
